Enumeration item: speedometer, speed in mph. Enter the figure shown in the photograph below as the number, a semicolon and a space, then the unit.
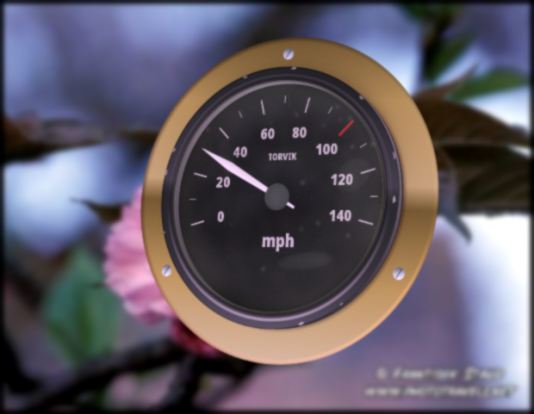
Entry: 30; mph
